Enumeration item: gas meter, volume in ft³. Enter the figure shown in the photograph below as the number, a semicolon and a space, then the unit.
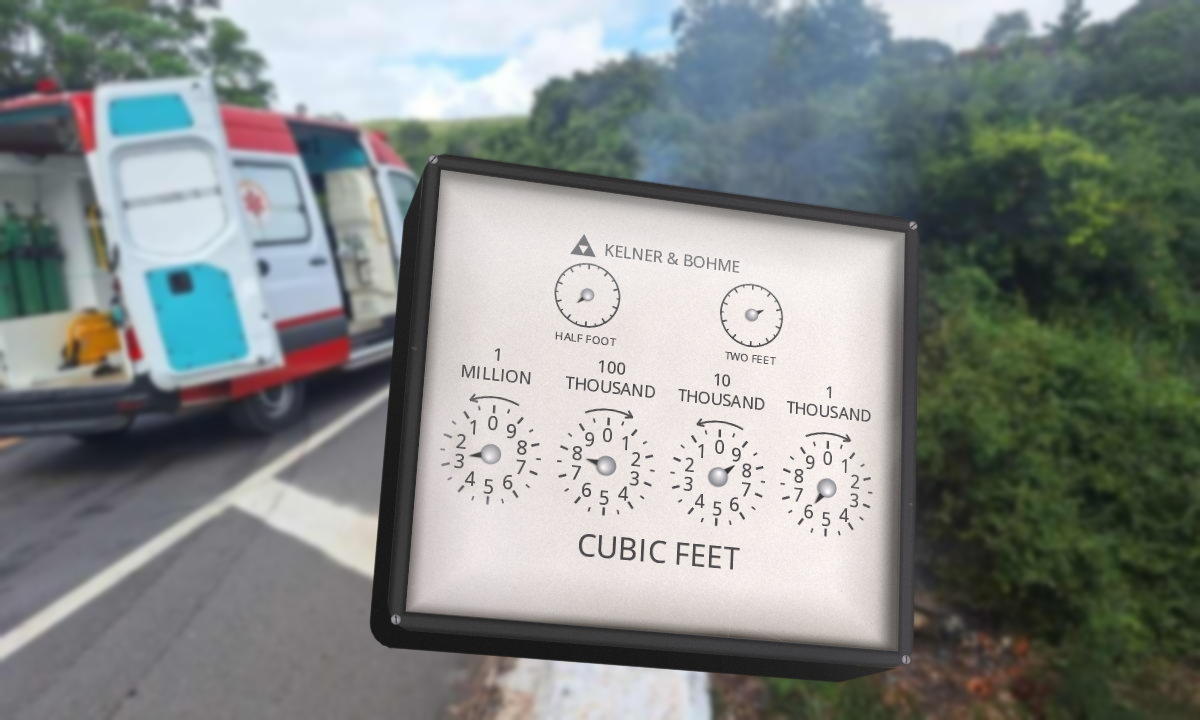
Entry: 278600; ft³
